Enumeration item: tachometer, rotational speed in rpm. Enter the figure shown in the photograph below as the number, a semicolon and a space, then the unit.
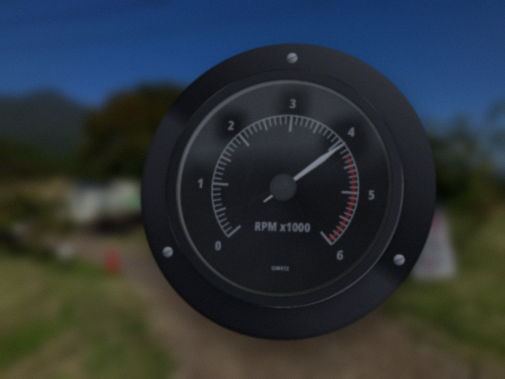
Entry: 4100; rpm
